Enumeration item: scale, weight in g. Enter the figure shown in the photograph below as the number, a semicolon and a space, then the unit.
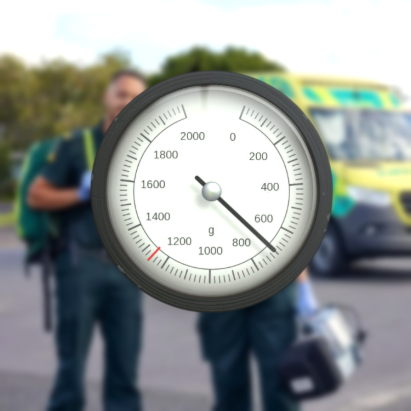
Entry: 700; g
